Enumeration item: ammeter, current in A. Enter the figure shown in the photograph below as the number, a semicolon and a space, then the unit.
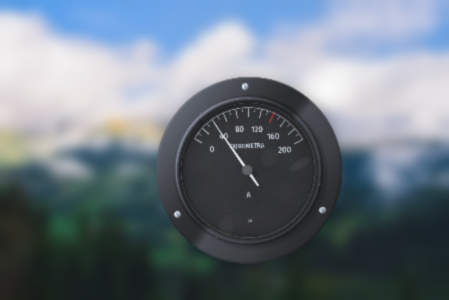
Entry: 40; A
